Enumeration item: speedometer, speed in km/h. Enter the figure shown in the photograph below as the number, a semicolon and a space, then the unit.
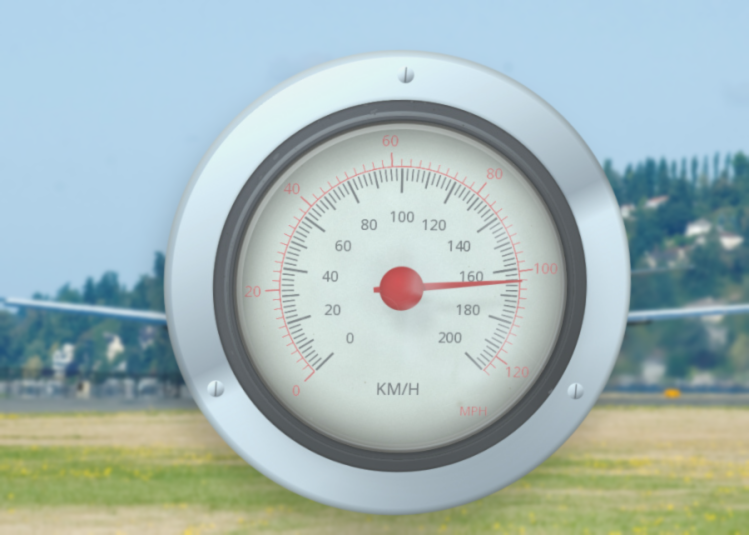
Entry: 164; km/h
